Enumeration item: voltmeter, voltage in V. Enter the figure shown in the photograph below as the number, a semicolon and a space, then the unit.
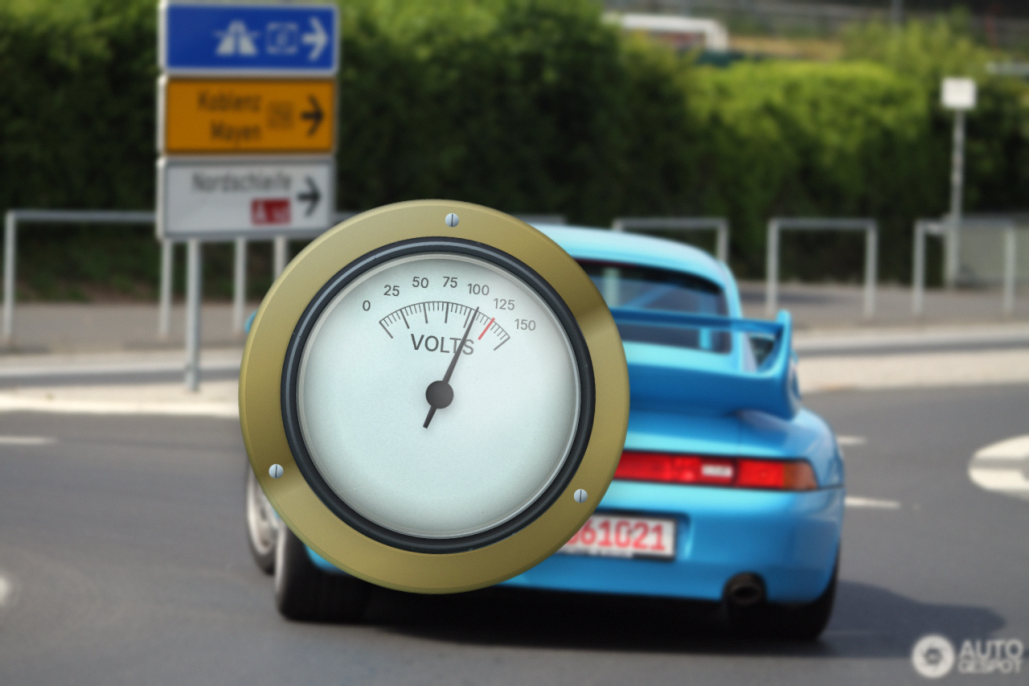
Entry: 105; V
